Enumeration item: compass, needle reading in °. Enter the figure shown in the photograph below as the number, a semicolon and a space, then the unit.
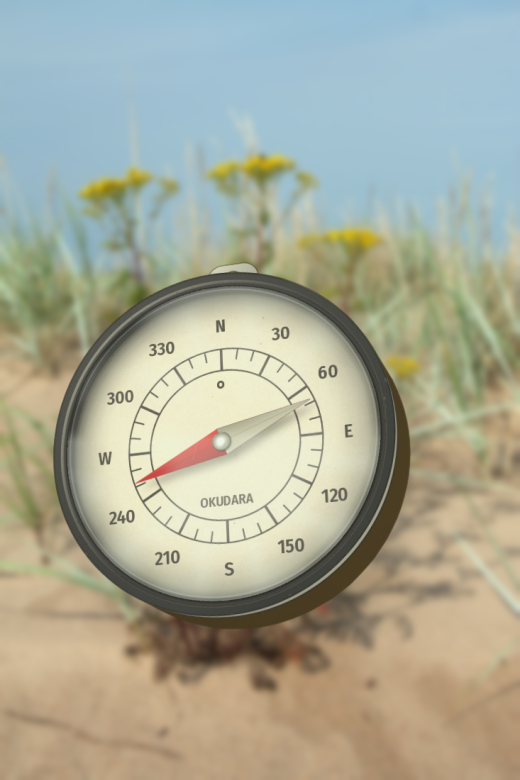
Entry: 250; °
